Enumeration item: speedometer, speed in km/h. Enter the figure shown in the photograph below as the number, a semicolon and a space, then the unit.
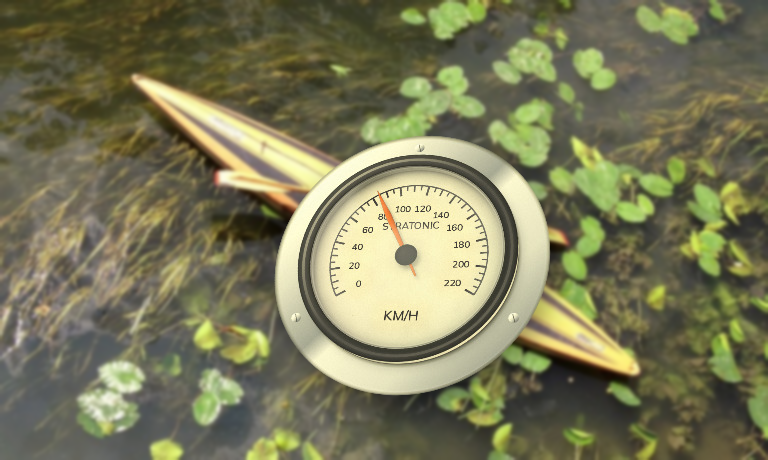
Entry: 85; km/h
